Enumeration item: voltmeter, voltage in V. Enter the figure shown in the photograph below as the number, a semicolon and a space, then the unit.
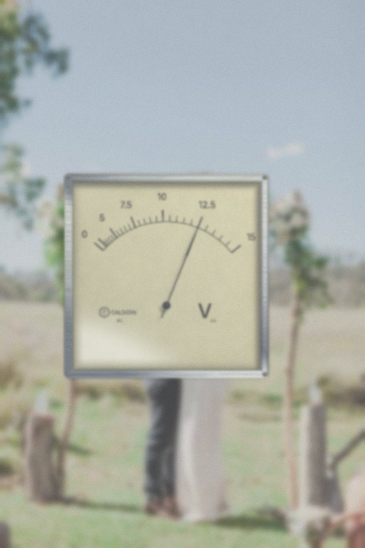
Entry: 12.5; V
